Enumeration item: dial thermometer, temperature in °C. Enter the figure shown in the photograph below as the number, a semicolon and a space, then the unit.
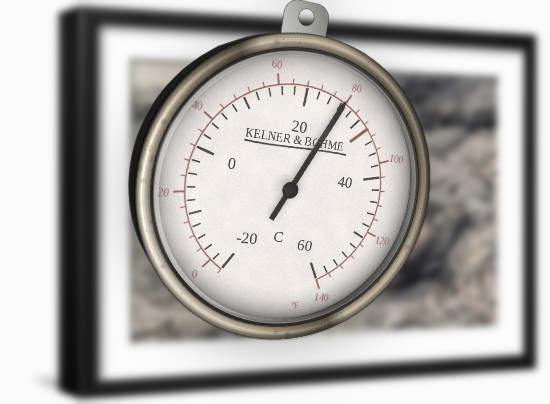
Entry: 26; °C
